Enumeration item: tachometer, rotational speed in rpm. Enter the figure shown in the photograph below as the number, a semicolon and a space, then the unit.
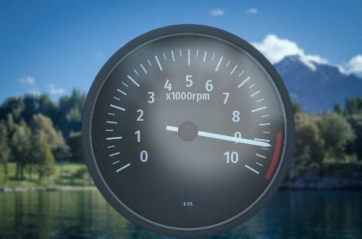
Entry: 9125; rpm
